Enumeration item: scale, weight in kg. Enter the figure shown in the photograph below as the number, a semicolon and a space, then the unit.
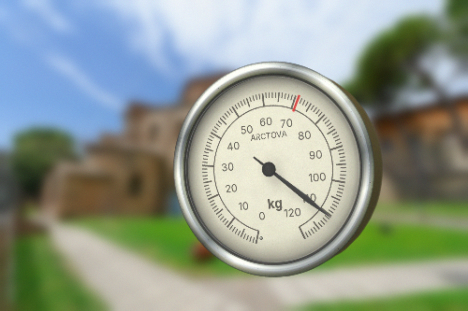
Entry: 110; kg
